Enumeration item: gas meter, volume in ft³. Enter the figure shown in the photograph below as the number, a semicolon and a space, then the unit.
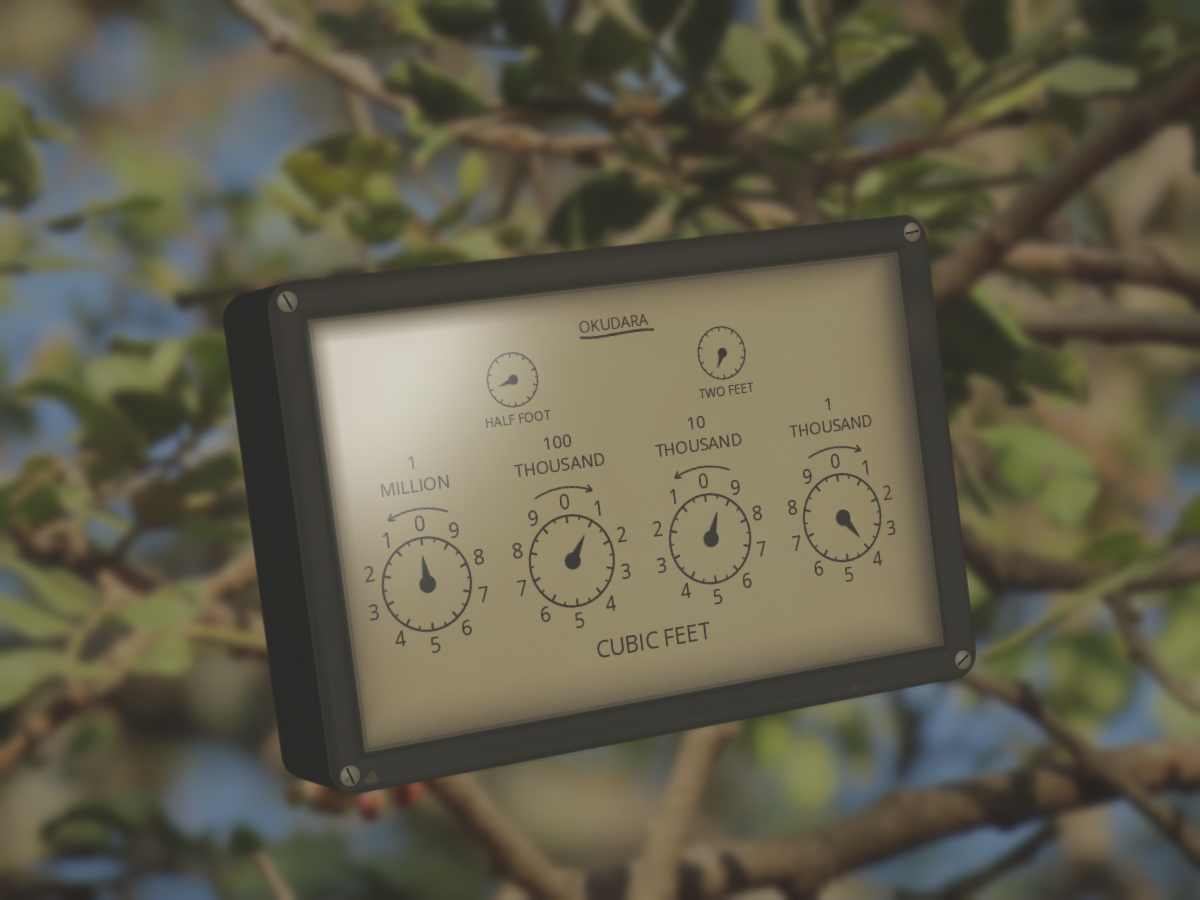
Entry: 9400; ft³
